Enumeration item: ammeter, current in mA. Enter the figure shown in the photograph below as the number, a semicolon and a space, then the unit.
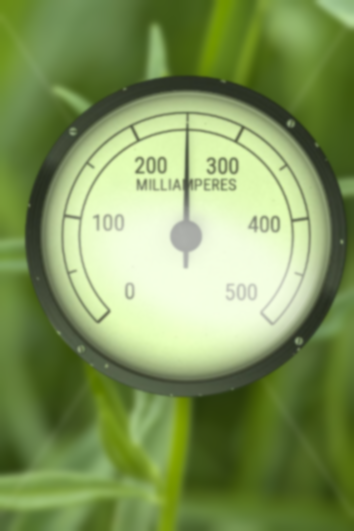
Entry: 250; mA
